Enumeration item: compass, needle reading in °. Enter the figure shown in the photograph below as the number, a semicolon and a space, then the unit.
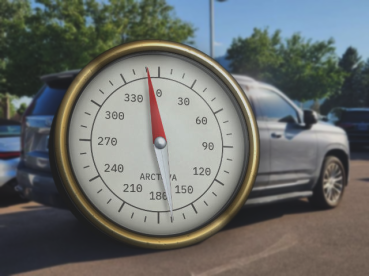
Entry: 350; °
